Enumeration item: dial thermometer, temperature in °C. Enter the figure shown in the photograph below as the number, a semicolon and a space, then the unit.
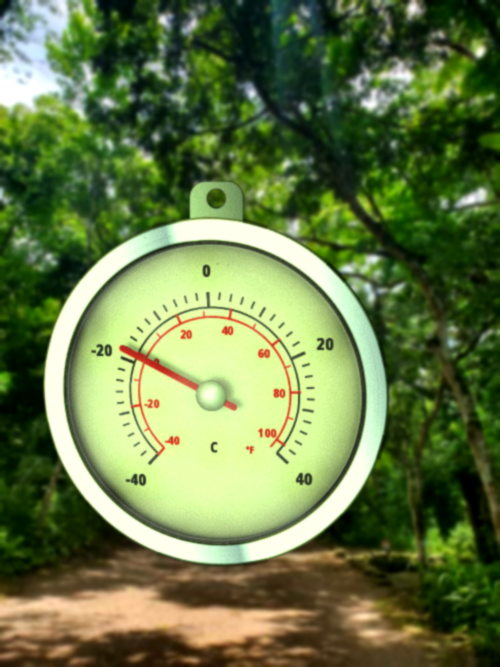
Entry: -18; °C
